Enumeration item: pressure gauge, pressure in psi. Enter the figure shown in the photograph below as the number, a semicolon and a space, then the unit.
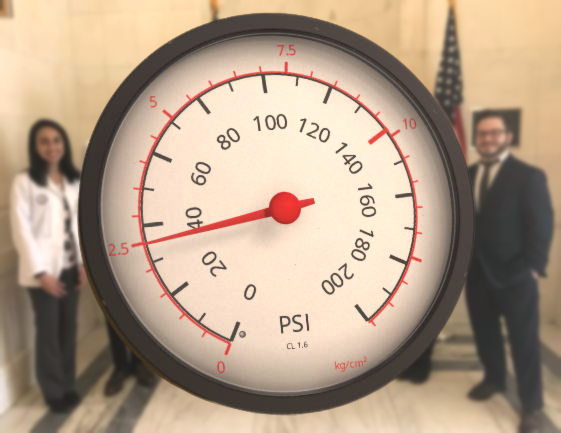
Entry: 35; psi
